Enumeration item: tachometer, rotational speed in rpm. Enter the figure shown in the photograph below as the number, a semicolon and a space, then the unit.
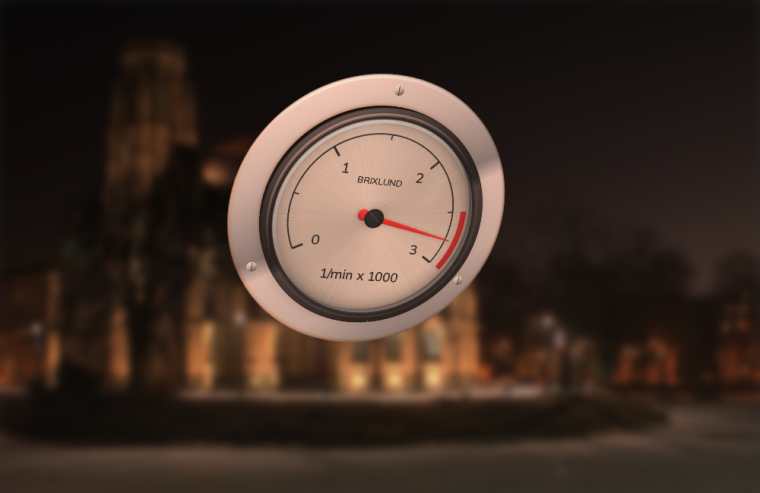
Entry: 2750; rpm
